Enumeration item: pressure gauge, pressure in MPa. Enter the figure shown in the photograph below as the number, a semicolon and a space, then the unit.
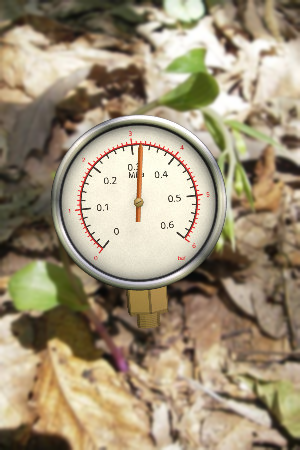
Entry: 0.32; MPa
